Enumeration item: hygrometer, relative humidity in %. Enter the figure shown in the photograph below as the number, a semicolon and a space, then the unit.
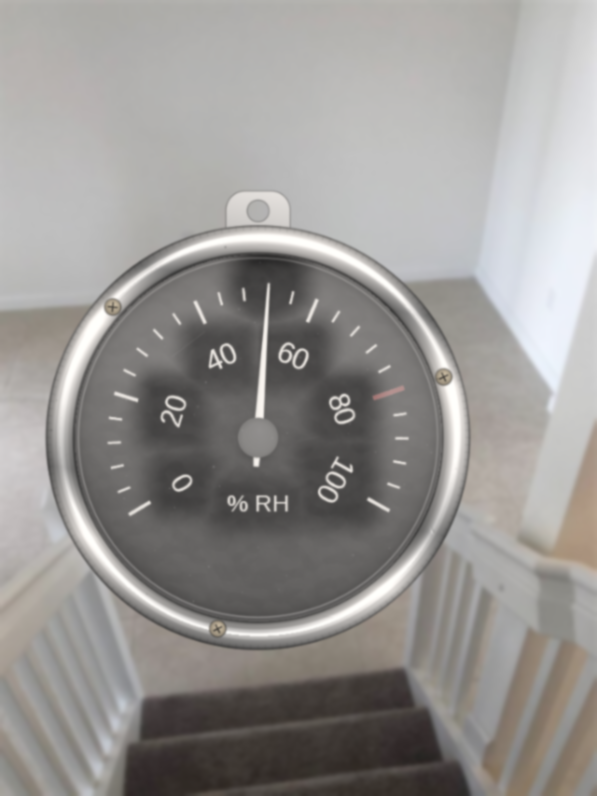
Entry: 52; %
